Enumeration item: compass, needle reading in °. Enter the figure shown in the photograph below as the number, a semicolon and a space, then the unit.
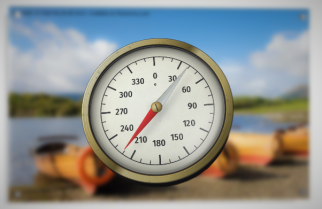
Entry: 220; °
